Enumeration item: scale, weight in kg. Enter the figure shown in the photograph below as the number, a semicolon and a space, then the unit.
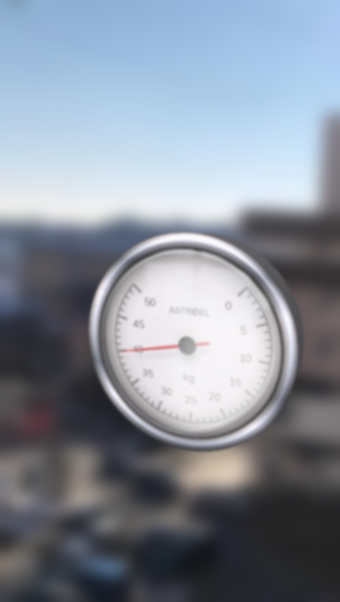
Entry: 40; kg
